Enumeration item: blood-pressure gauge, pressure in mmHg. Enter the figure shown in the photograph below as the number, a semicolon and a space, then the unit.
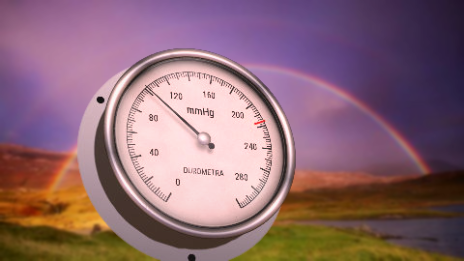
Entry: 100; mmHg
